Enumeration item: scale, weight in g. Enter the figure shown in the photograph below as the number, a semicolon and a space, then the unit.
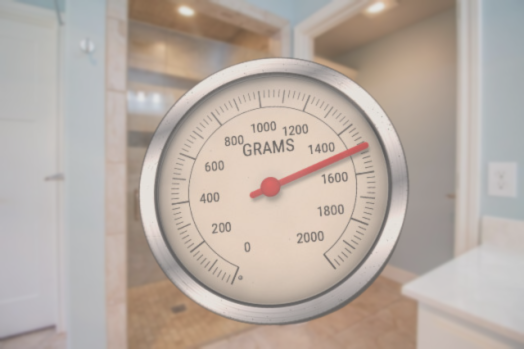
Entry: 1500; g
